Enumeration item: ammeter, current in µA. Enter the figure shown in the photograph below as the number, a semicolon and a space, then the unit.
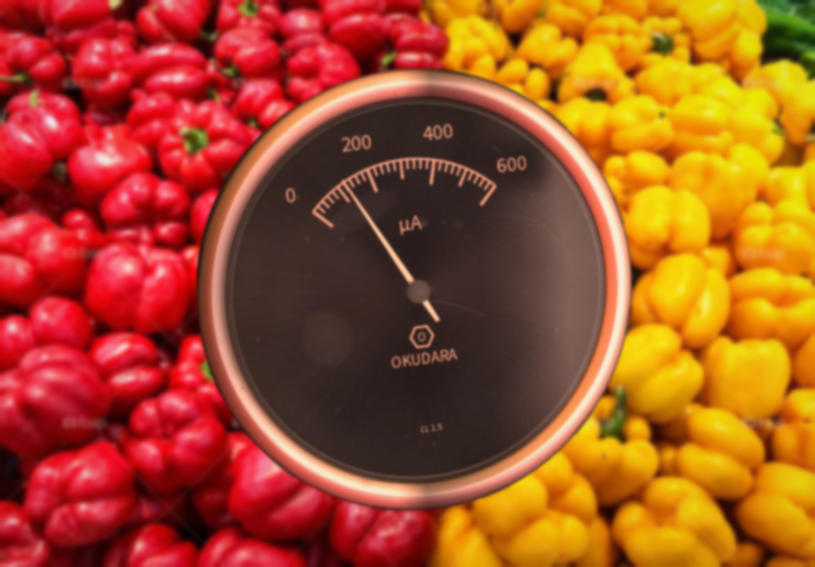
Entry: 120; µA
